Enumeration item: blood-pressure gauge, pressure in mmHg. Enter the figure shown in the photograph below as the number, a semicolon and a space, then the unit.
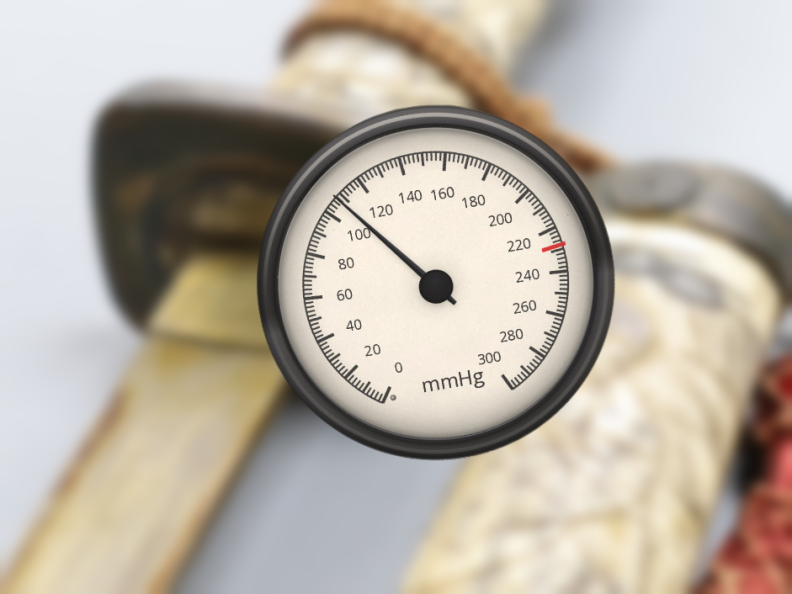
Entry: 108; mmHg
